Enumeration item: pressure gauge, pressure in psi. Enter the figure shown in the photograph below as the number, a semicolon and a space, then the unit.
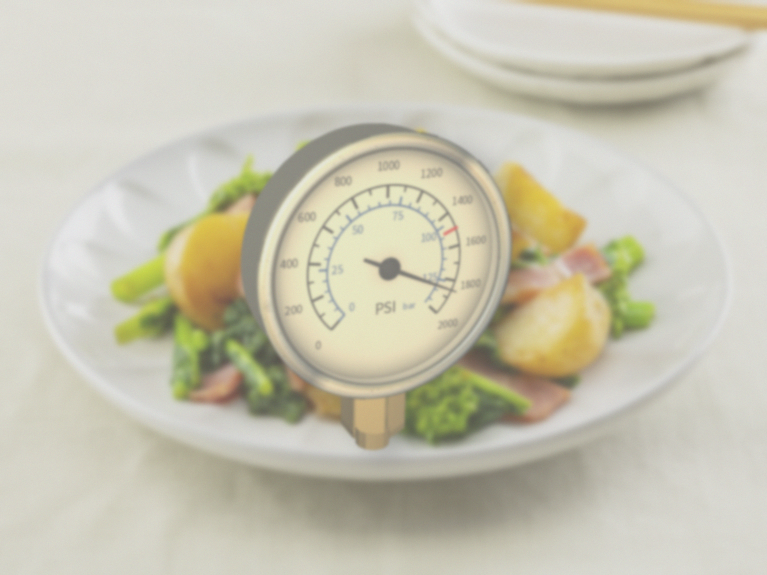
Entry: 1850; psi
